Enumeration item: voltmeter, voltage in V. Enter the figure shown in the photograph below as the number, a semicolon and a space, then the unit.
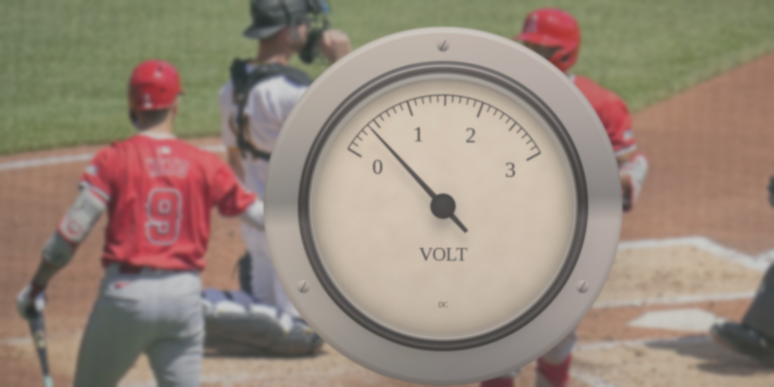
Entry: 0.4; V
